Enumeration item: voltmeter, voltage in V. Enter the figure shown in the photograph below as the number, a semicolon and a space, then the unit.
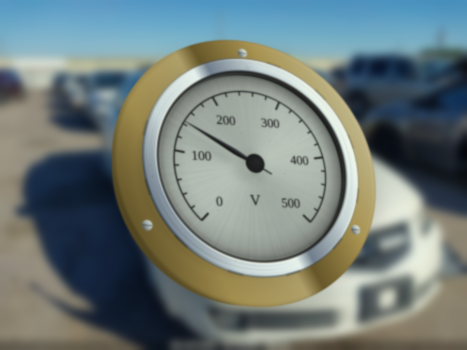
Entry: 140; V
